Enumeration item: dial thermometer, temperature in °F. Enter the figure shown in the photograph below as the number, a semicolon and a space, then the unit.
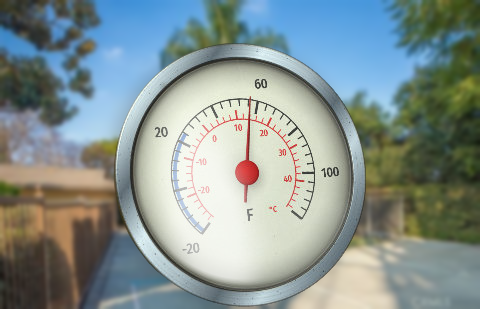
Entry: 56; °F
